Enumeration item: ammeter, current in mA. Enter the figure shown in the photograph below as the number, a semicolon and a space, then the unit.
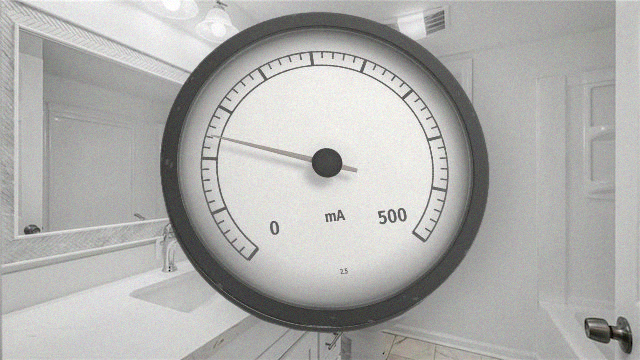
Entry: 120; mA
